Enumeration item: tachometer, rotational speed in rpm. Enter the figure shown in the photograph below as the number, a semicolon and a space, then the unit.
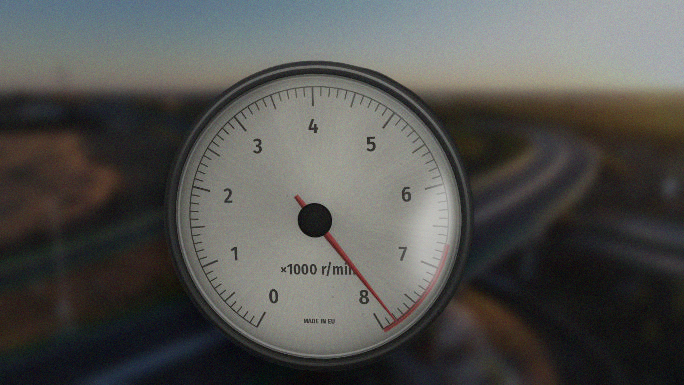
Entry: 7800; rpm
